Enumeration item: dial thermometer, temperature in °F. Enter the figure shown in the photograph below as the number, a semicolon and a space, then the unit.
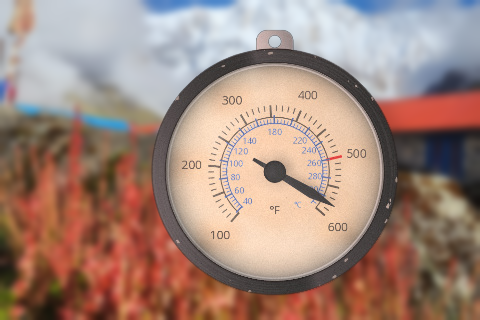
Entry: 580; °F
